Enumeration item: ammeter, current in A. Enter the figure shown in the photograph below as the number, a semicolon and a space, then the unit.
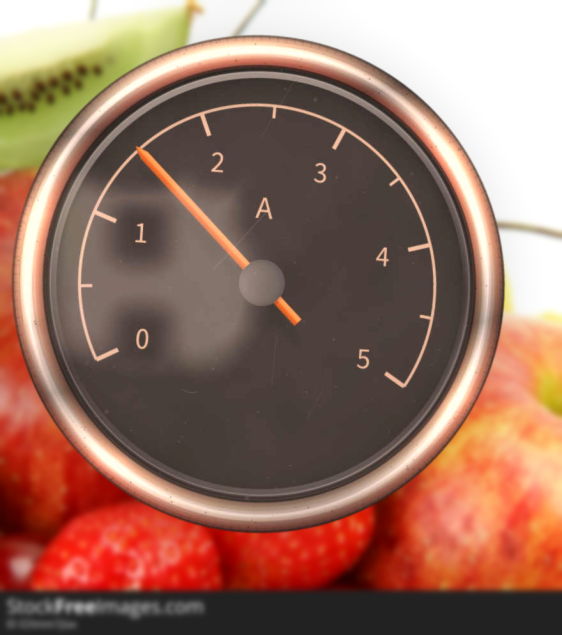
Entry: 1.5; A
